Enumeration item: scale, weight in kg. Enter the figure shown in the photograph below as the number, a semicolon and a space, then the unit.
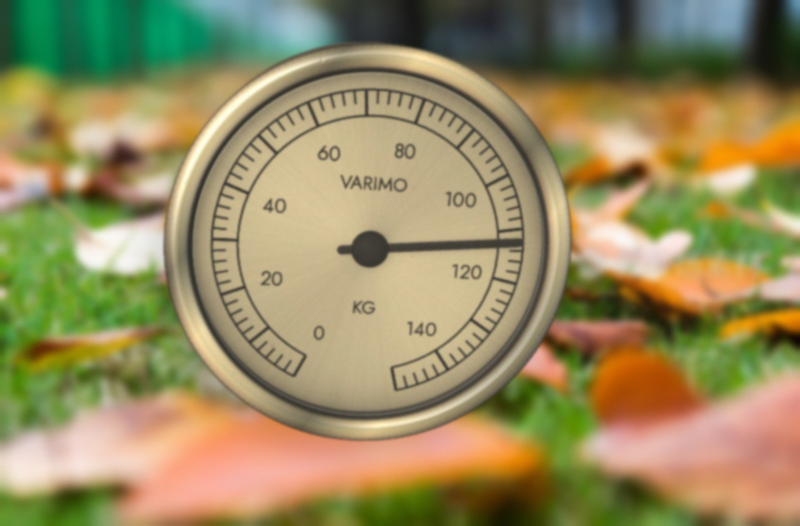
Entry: 112; kg
